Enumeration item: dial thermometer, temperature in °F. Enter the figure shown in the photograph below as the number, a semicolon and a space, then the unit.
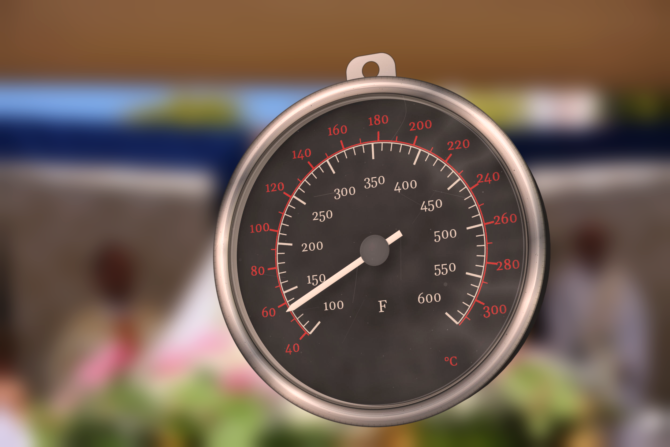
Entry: 130; °F
